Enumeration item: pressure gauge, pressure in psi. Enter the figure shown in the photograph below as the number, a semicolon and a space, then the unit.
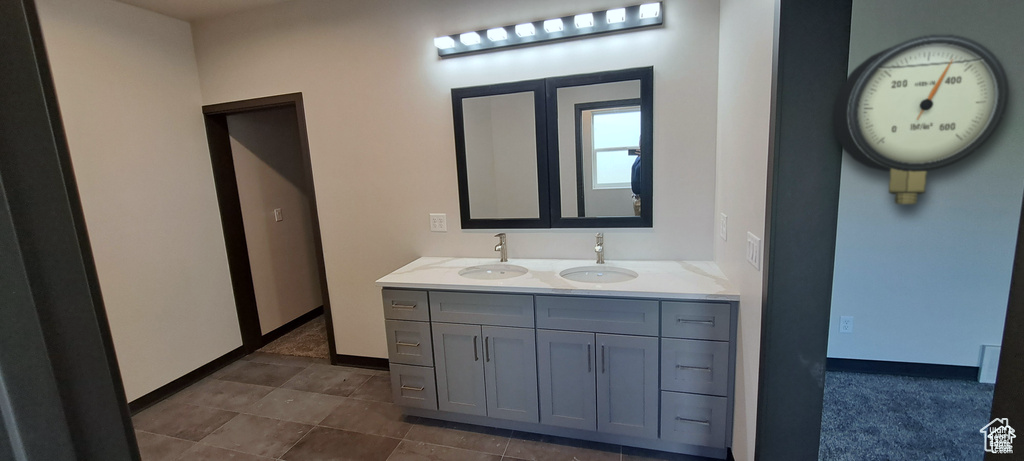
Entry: 350; psi
